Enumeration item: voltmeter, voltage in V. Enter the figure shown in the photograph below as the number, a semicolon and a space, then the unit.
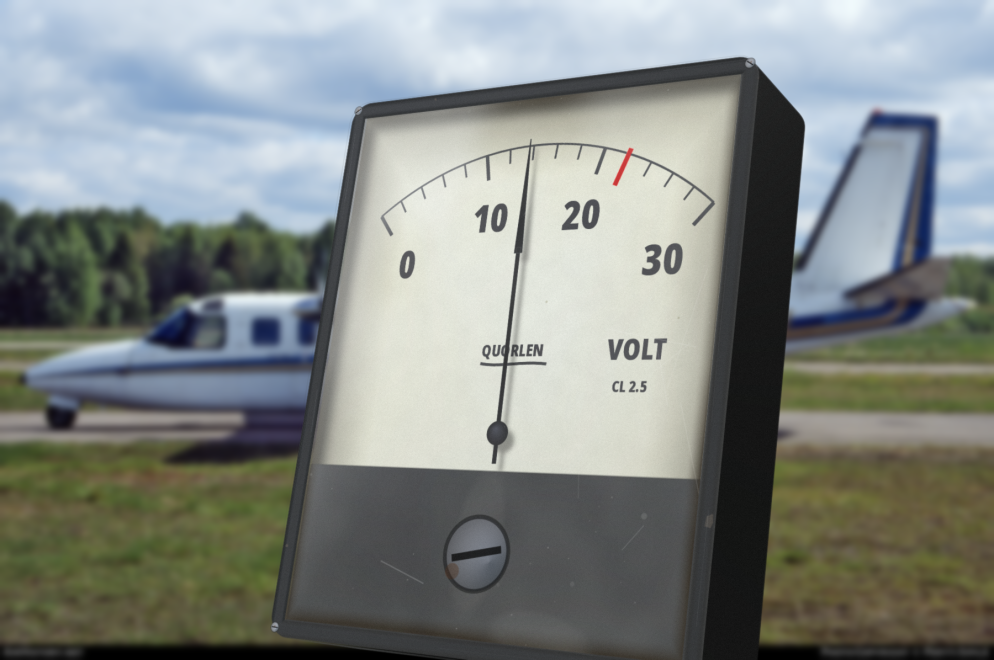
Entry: 14; V
